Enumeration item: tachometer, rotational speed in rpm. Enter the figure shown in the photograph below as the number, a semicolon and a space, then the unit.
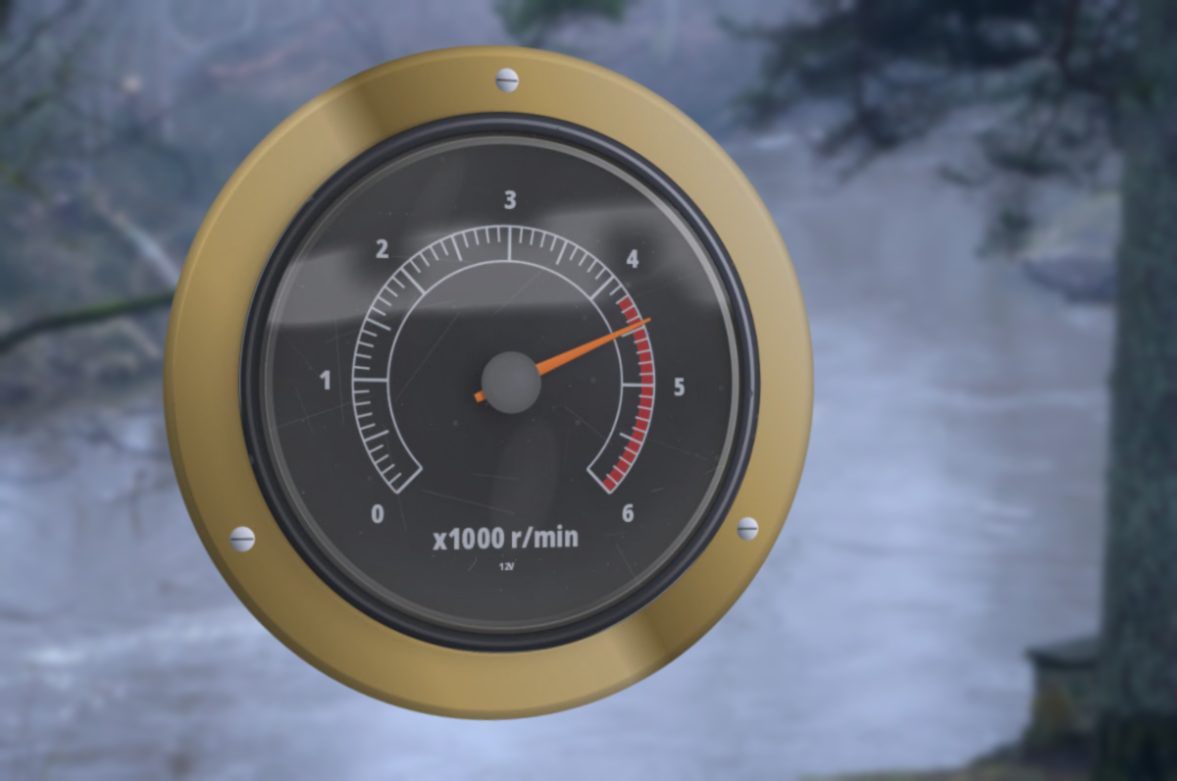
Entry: 4450; rpm
